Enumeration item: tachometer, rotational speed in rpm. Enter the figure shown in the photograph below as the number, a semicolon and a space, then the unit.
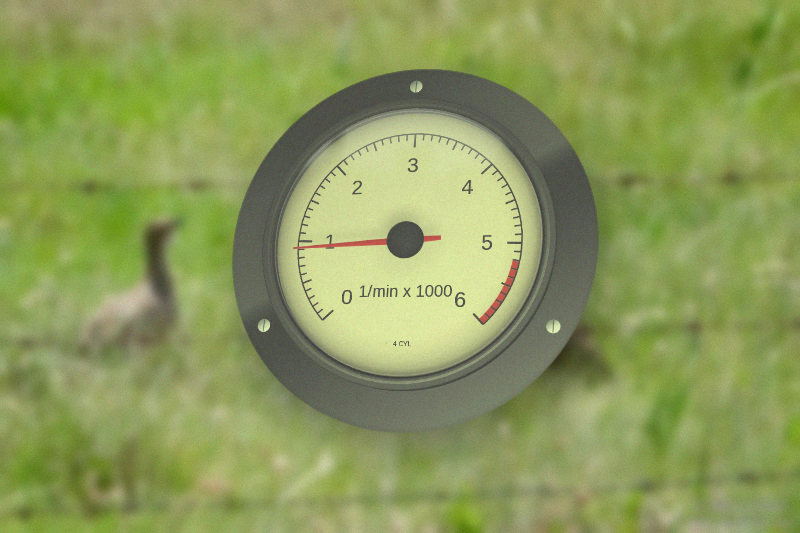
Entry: 900; rpm
